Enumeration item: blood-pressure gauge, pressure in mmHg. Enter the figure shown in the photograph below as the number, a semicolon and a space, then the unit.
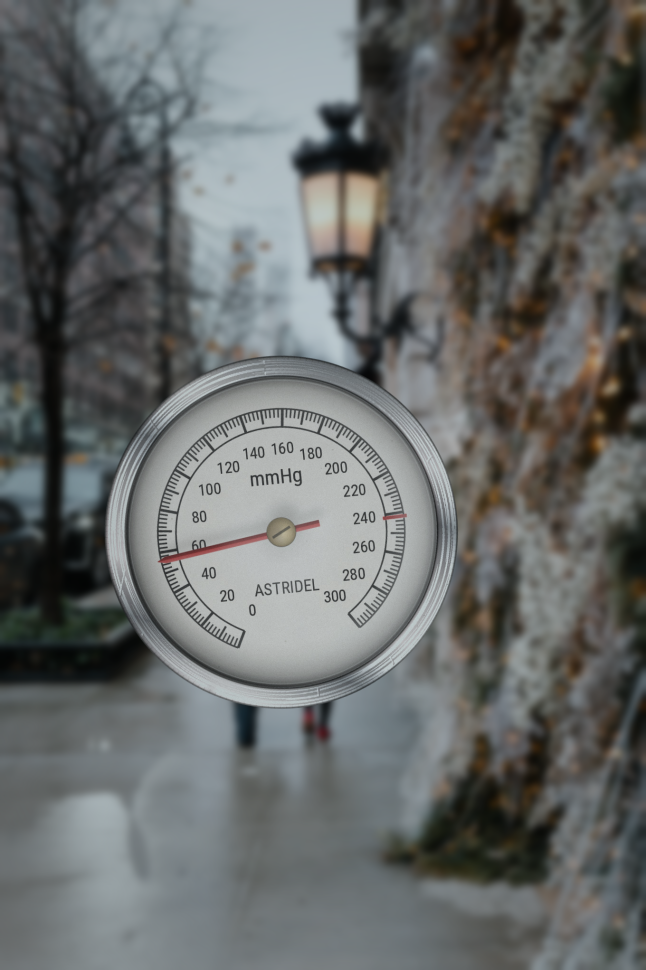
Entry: 56; mmHg
